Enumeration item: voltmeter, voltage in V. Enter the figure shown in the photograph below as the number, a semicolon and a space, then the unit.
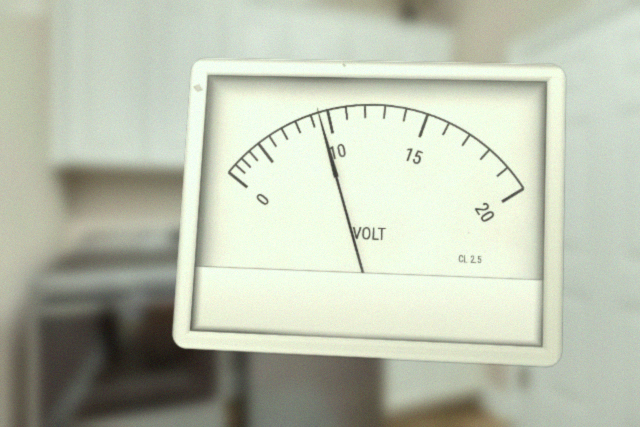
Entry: 9.5; V
